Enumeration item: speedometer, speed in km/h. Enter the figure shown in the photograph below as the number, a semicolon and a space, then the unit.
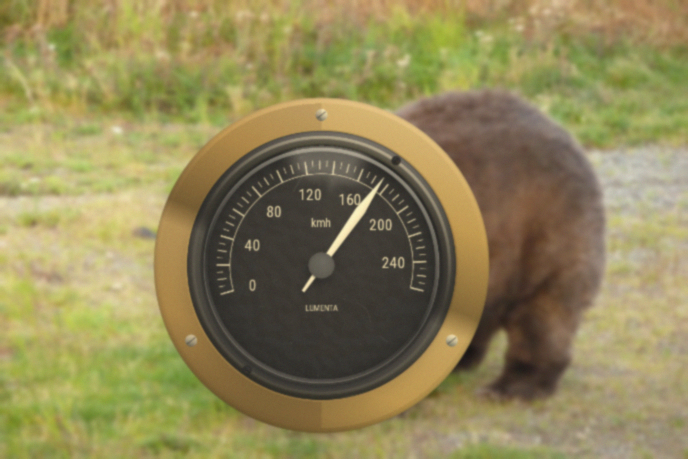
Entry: 175; km/h
